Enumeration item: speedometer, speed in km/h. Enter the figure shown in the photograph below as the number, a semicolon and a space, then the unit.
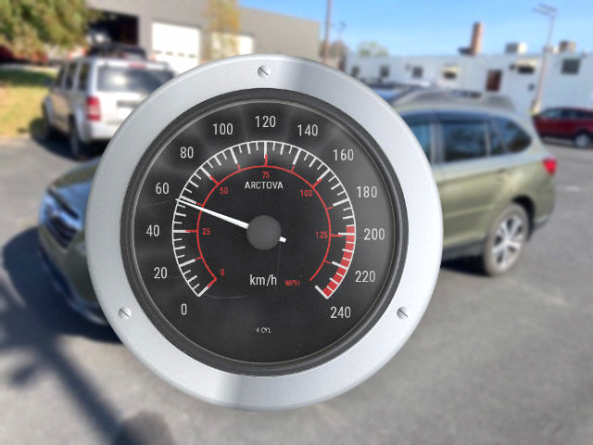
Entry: 57.5; km/h
